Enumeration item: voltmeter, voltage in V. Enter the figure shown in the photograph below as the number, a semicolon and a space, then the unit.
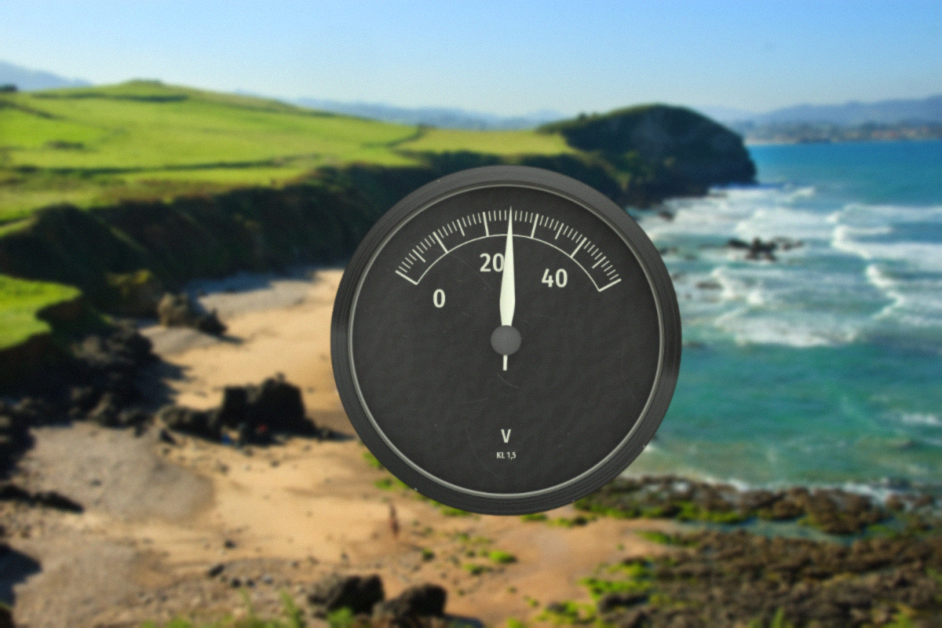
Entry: 25; V
